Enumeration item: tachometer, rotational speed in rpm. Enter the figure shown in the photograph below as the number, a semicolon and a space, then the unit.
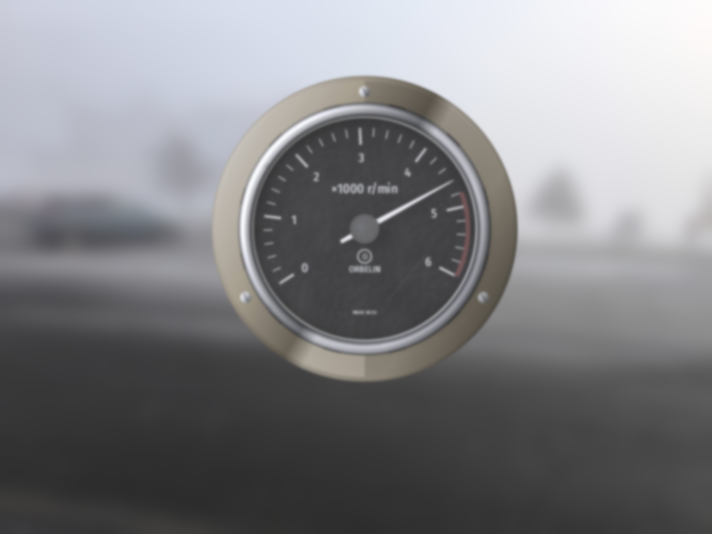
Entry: 4600; rpm
